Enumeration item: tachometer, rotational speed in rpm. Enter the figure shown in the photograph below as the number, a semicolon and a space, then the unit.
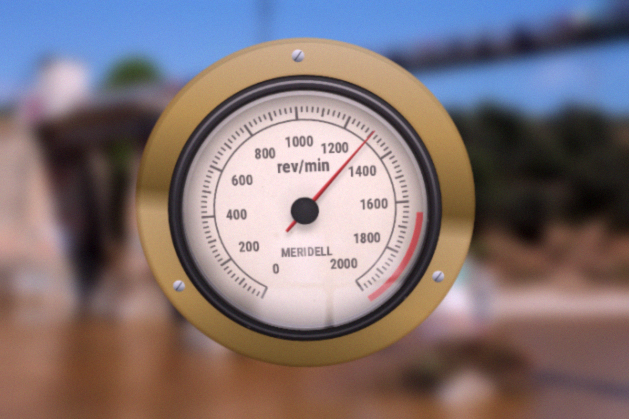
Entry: 1300; rpm
